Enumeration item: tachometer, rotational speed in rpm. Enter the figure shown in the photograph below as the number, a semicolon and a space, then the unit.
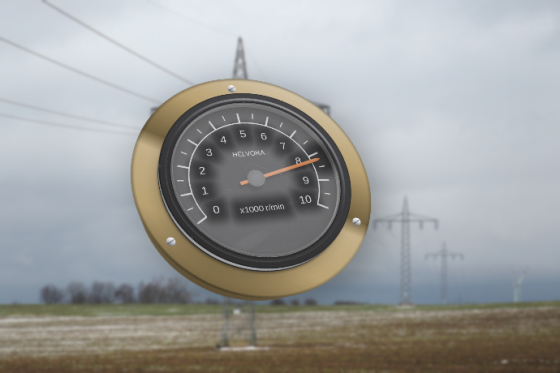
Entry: 8250; rpm
